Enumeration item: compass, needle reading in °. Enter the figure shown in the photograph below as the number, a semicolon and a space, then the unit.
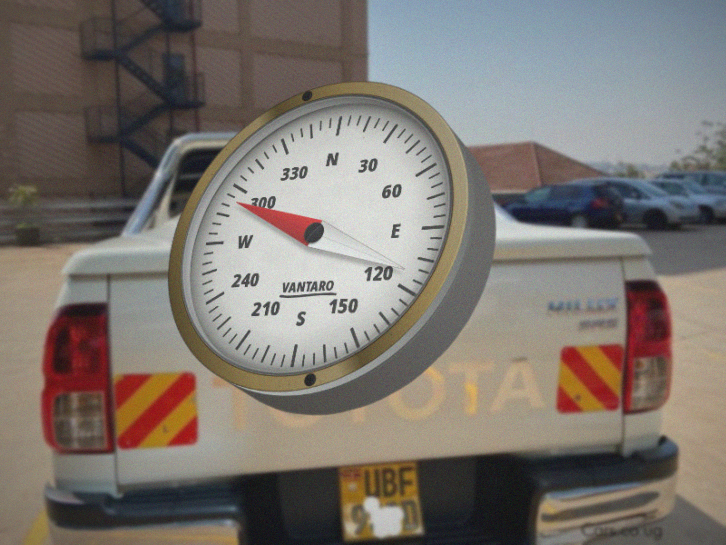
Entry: 292.5; °
